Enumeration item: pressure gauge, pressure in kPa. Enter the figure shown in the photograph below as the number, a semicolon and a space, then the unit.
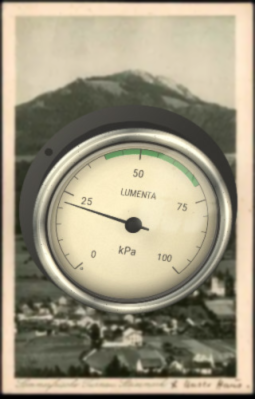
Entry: 22.5; kPa
